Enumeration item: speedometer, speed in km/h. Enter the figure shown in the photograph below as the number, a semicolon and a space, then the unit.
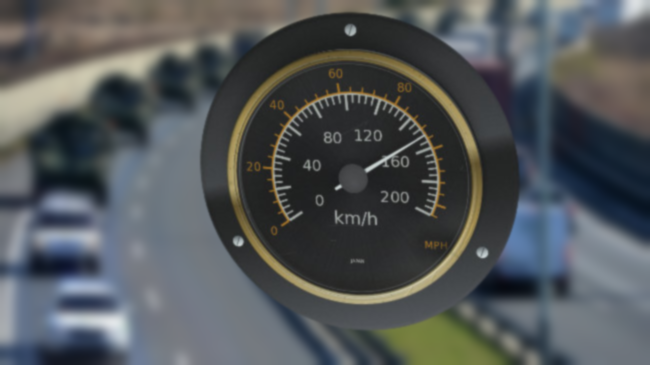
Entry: 152; km/h
